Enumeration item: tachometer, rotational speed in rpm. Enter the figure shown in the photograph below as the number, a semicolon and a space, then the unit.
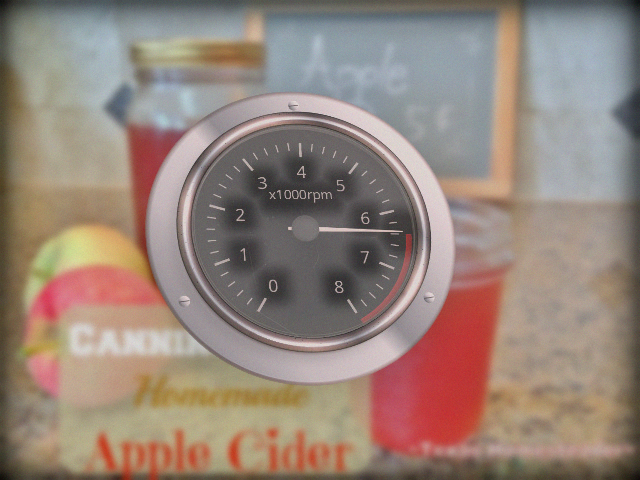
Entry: 6400; rpm
